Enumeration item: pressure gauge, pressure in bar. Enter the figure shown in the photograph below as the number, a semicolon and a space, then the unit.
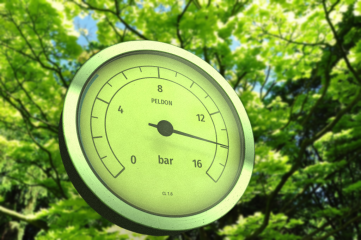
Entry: 14; bar
